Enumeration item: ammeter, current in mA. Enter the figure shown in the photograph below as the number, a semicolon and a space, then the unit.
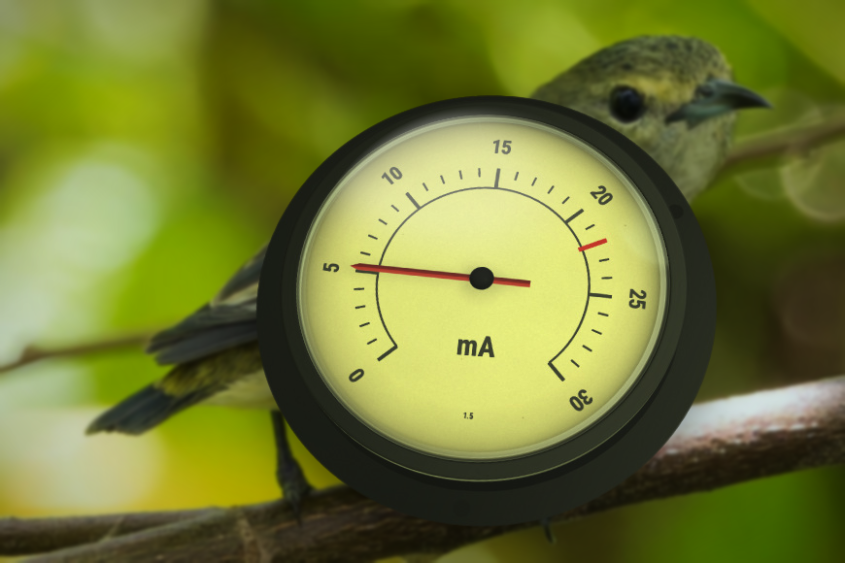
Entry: 5; mA
